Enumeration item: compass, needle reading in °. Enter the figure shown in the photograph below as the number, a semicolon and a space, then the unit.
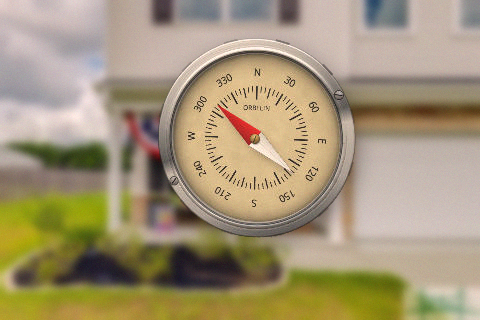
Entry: 310; °
